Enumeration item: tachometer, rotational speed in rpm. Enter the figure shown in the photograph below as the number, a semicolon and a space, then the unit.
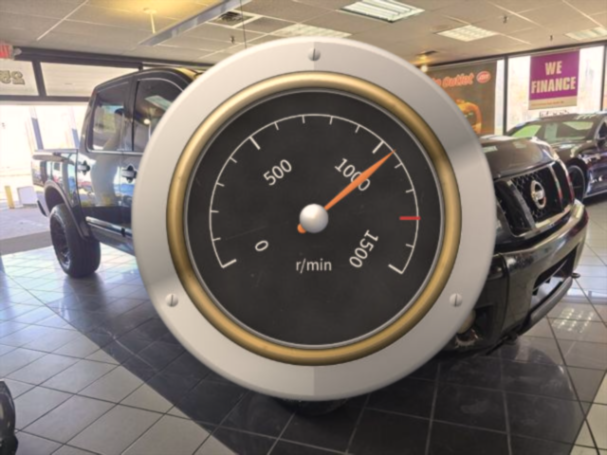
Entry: 1050; rpm
